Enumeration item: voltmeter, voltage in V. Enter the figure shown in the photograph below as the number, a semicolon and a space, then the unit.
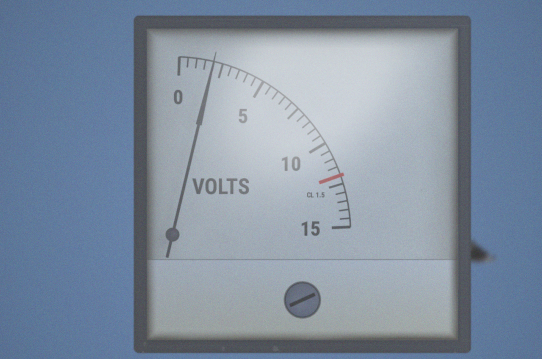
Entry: 2; V
